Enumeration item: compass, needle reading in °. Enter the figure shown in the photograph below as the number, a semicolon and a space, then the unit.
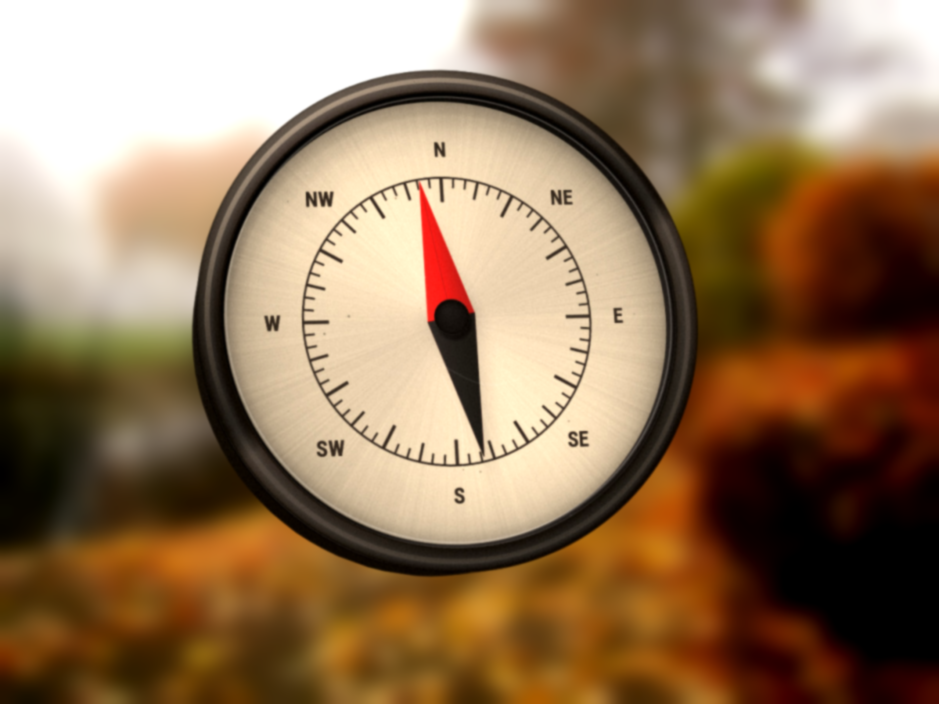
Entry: 350; °
